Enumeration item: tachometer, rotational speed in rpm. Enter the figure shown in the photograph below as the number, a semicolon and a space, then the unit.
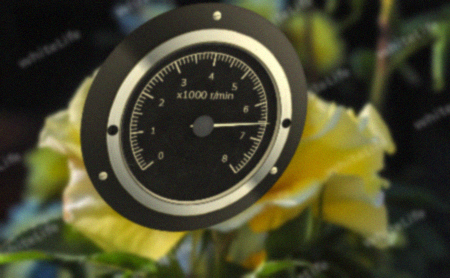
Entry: 6500; rpm
